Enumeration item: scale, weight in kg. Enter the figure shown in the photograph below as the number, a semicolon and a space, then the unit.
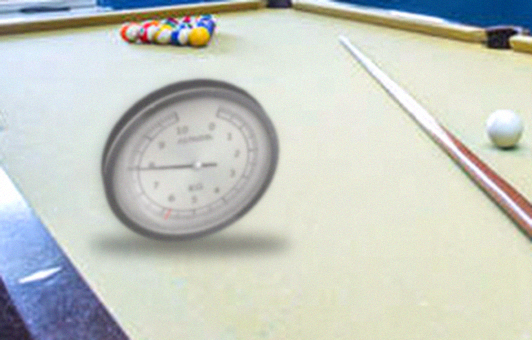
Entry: 8; kg
